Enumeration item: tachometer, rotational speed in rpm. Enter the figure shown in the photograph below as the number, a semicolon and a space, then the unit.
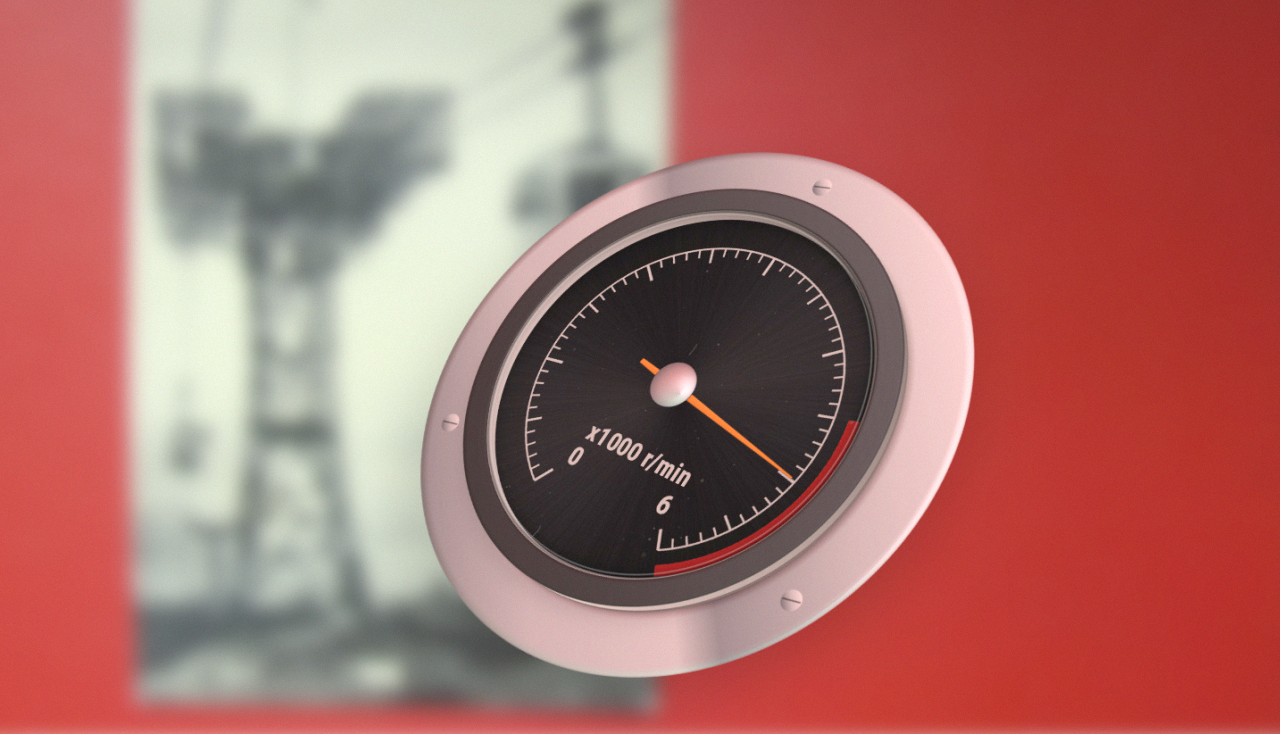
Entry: 5000; rpm
